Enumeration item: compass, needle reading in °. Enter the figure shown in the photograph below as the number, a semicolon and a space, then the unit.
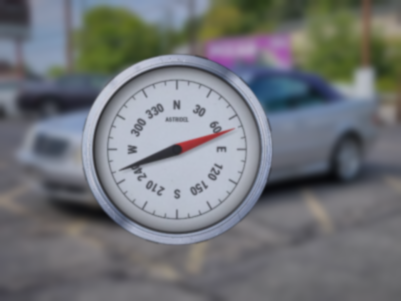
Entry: 70; °
